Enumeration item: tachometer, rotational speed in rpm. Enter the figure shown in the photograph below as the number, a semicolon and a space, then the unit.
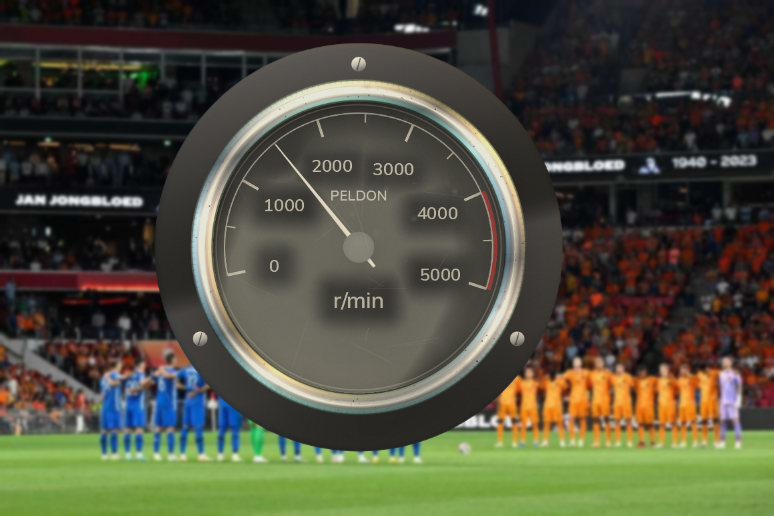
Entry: 1500; rpm
